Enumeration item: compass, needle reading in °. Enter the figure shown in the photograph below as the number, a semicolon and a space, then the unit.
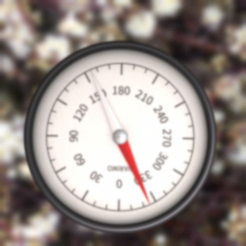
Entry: 335; °
